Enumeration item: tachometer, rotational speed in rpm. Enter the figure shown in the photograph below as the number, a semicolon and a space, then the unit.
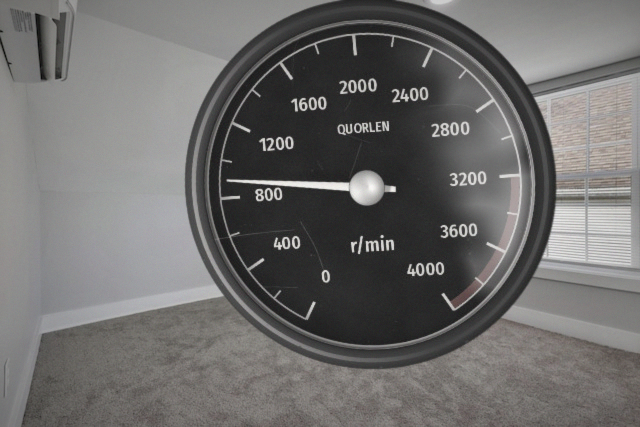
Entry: 900; rpm
